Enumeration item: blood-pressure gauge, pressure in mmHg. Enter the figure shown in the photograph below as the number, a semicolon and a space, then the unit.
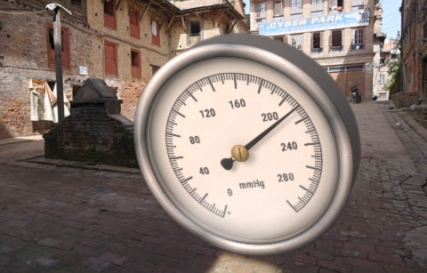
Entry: 210; mmHg
